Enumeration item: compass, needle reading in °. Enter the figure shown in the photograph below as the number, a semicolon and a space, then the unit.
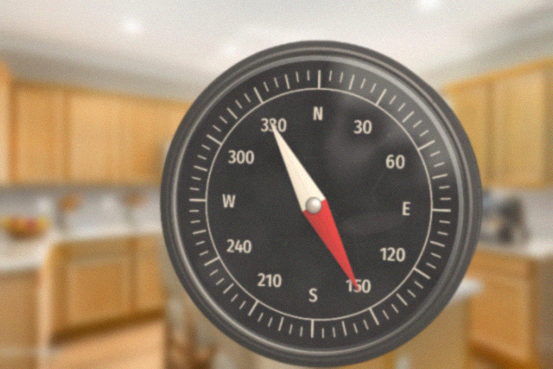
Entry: 150; °
